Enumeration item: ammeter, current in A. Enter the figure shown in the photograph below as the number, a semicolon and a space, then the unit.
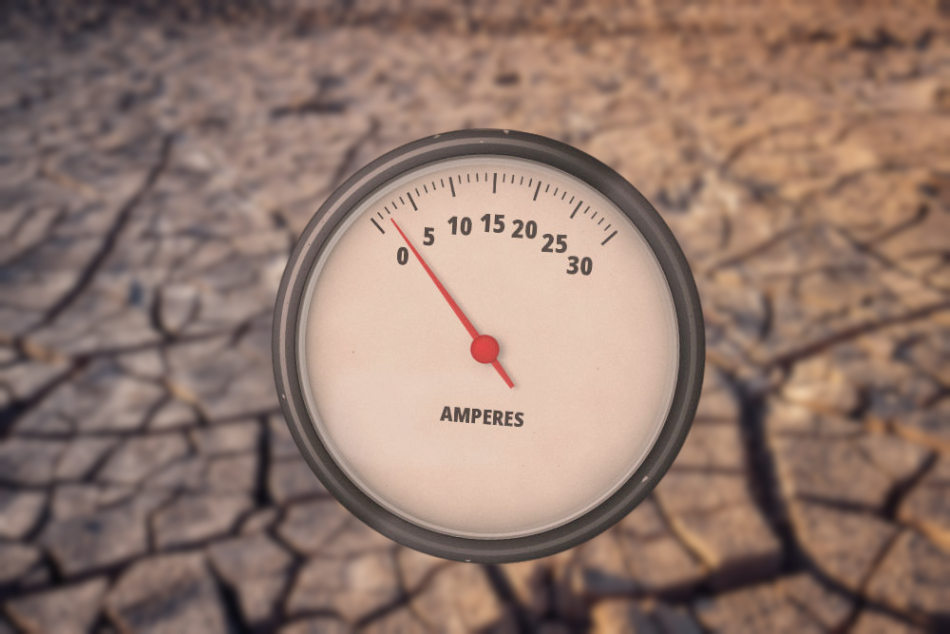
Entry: 2; A
